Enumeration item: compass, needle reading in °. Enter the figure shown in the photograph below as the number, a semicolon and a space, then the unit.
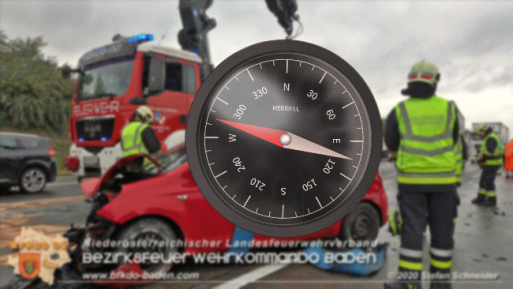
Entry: 285; °
